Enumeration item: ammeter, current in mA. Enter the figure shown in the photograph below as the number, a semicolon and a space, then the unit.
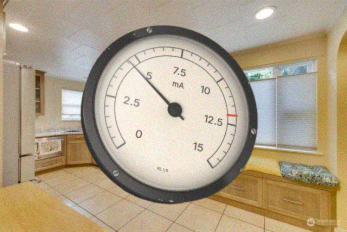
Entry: 4.5; mA
